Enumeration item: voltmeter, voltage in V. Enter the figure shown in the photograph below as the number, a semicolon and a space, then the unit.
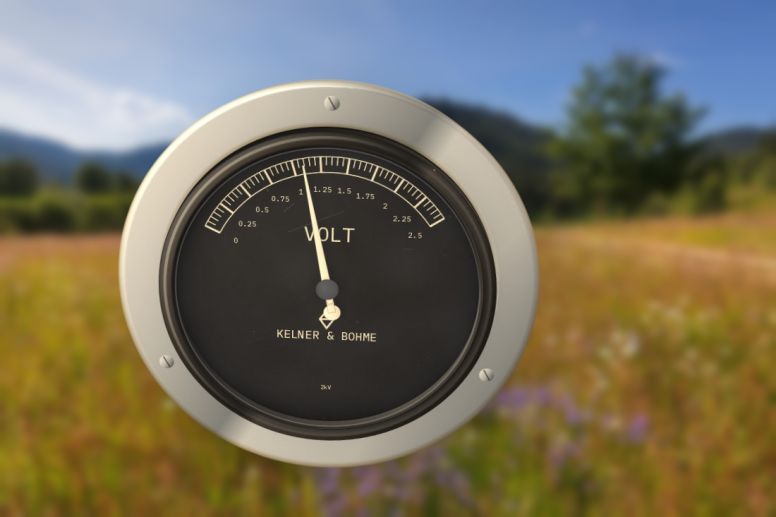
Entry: 1.1; V
